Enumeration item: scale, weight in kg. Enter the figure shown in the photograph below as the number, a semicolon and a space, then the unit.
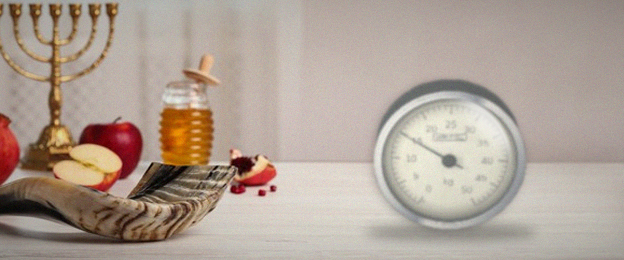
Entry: 15; kg
